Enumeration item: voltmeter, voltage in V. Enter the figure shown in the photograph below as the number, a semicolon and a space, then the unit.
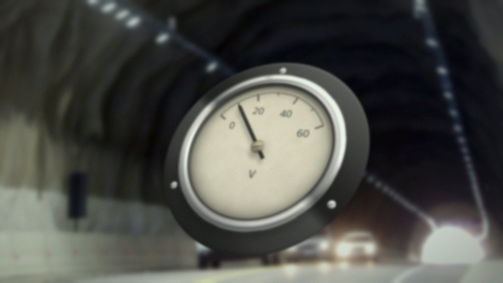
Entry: 10; V
